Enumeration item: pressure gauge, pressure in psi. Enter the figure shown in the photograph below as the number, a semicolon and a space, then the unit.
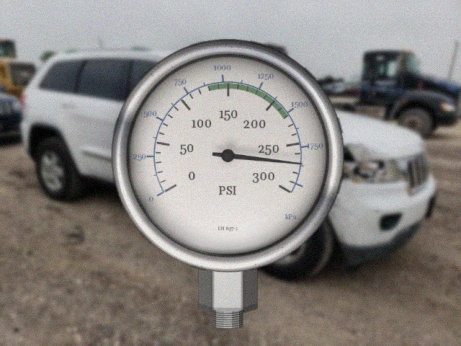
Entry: 270; psi
